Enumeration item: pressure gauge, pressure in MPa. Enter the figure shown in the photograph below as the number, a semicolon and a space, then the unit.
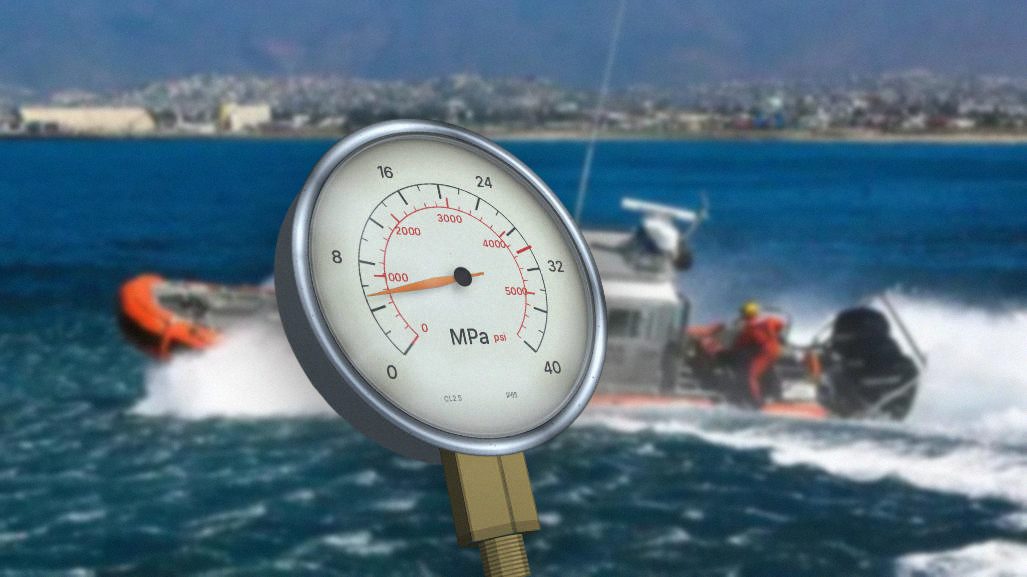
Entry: 5; MPa
